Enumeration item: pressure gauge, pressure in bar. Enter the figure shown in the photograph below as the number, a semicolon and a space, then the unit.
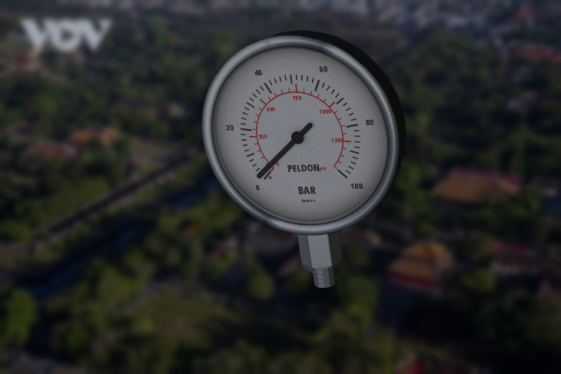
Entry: 2; bar
